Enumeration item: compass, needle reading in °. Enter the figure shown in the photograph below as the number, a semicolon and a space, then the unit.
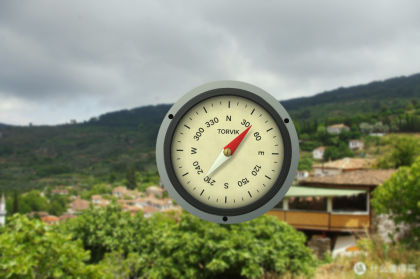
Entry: 40; °
